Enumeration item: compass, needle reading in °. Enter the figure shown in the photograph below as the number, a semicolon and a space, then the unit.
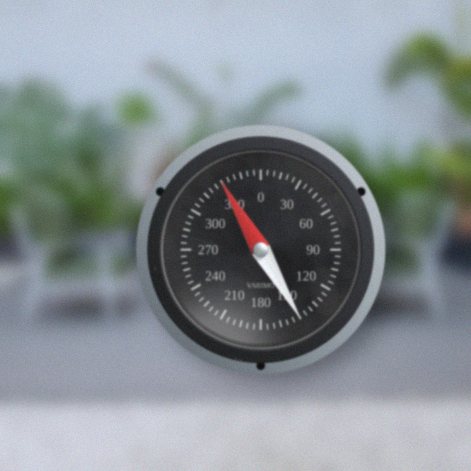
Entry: 330; °
